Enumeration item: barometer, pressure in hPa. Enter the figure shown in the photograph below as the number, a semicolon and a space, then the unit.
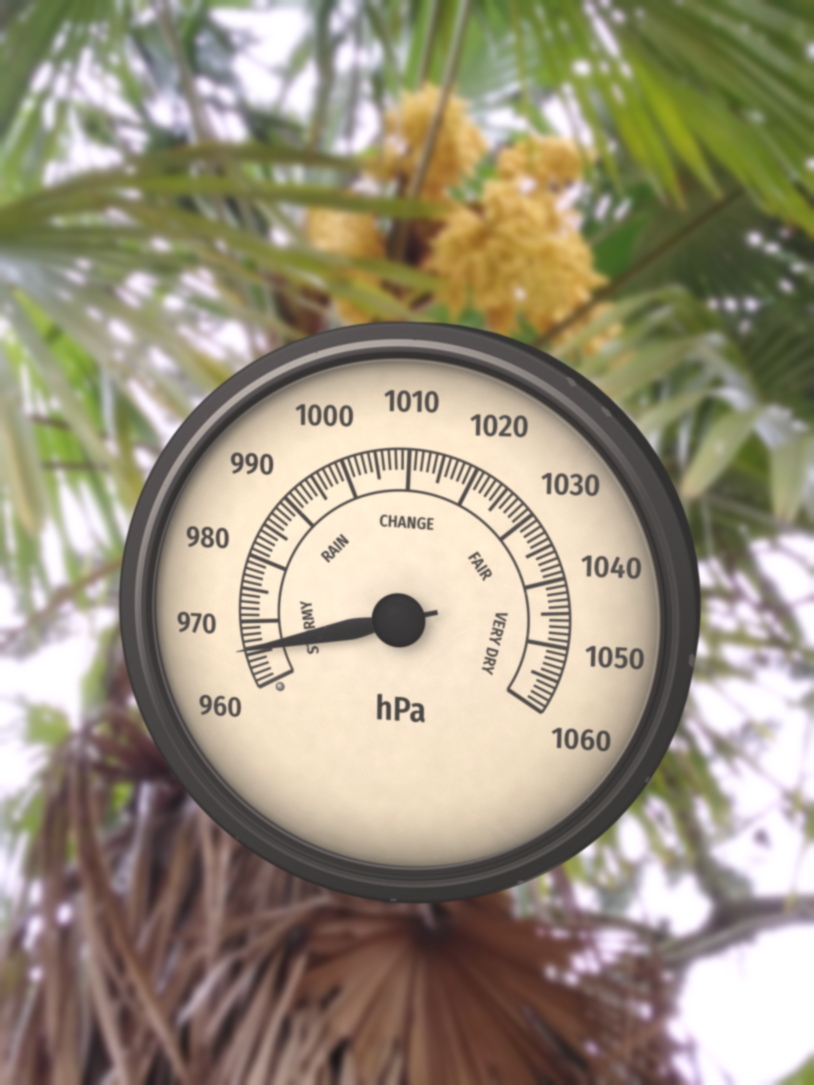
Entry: 966; hPa
